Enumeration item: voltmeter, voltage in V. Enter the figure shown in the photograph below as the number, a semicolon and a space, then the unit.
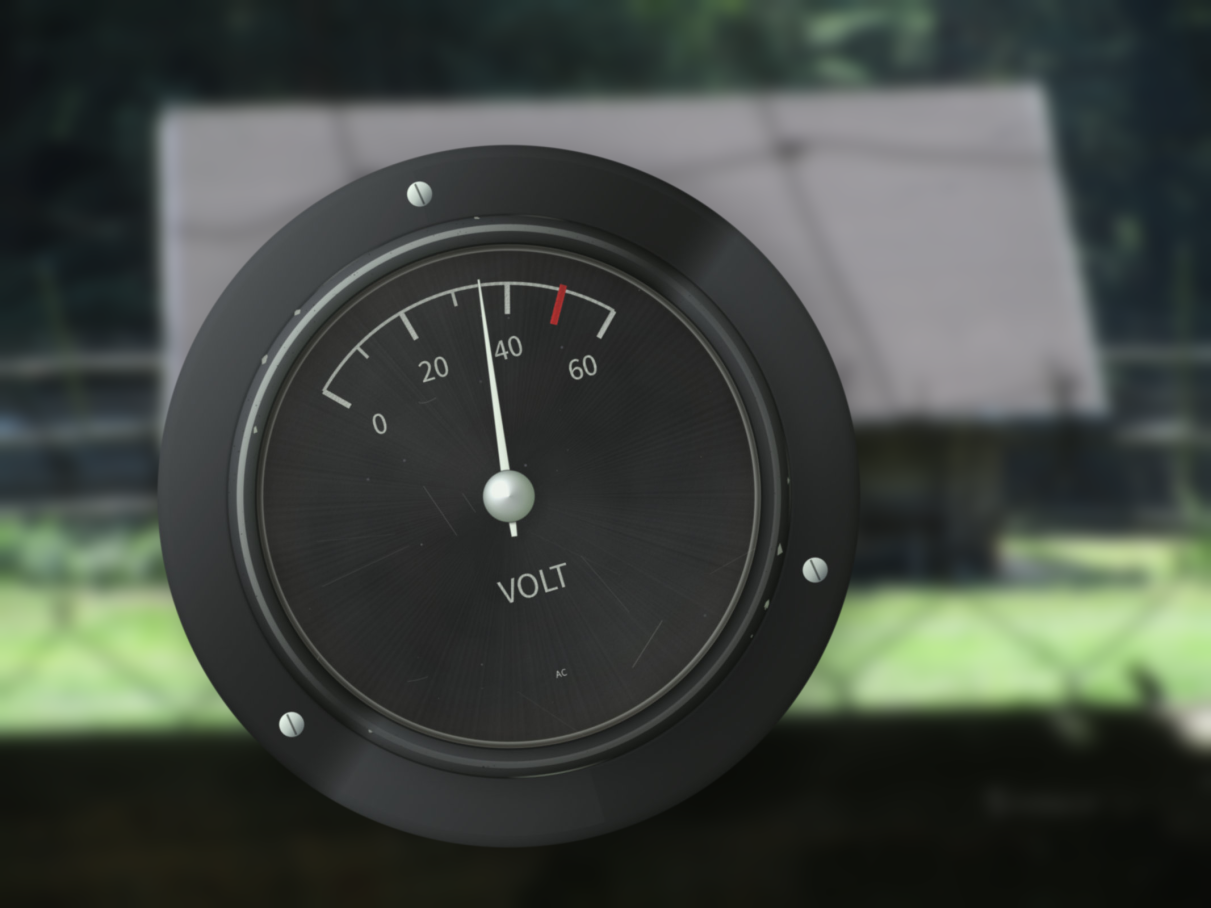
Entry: 35; V
